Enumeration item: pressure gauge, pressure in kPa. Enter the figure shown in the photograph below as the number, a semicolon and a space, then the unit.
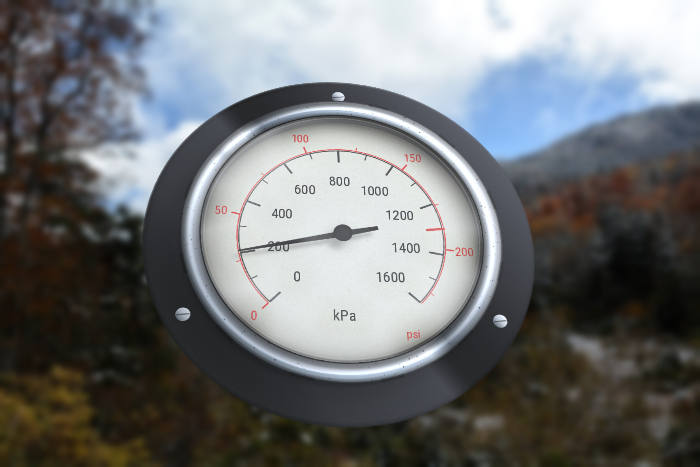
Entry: 200; kPa
